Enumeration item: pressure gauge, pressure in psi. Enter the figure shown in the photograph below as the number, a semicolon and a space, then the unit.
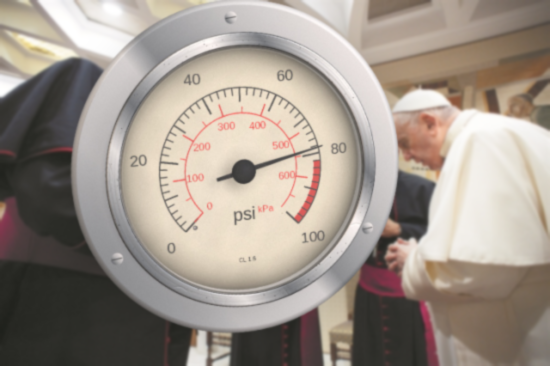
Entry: 78; psi
